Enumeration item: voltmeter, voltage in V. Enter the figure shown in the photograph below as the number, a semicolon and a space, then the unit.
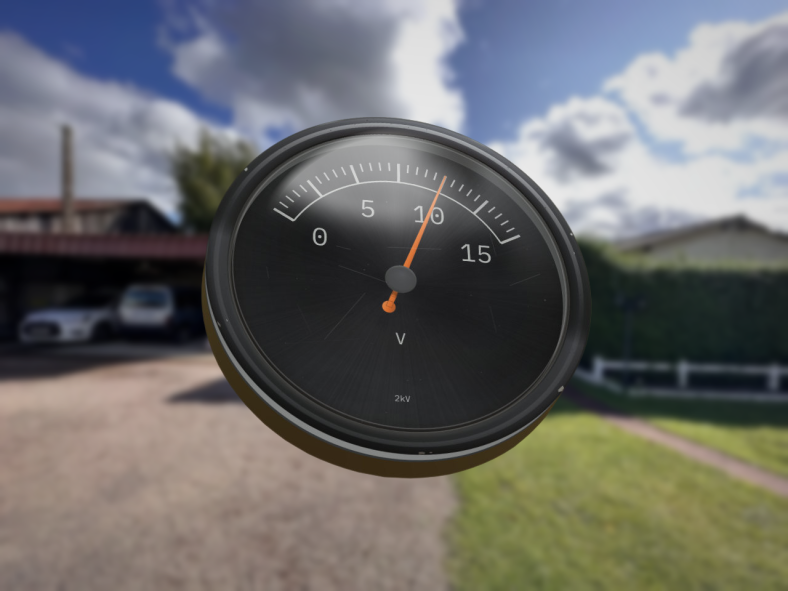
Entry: 10; V
